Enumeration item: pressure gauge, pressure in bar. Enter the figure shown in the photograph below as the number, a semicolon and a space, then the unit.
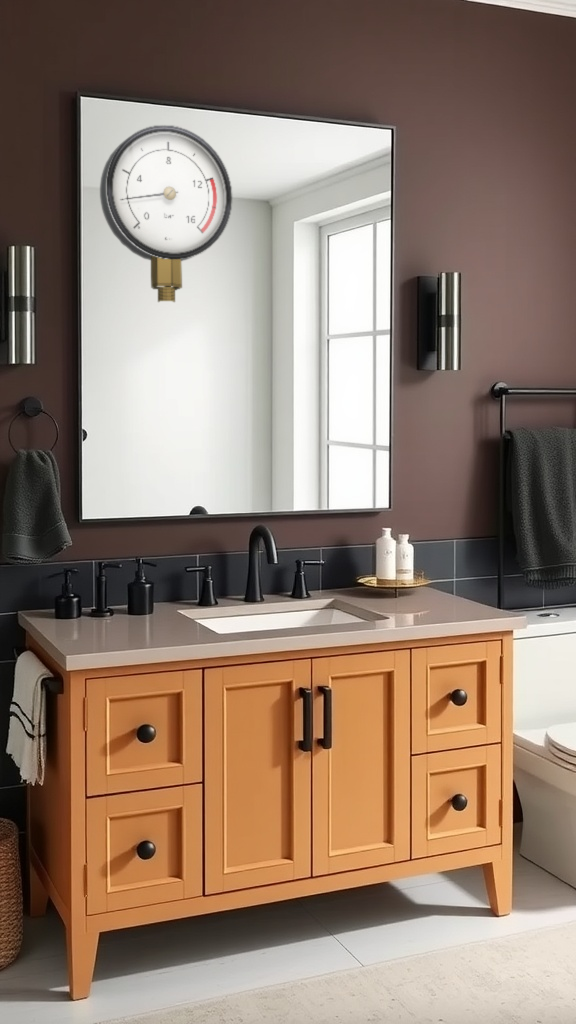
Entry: 2; bar
